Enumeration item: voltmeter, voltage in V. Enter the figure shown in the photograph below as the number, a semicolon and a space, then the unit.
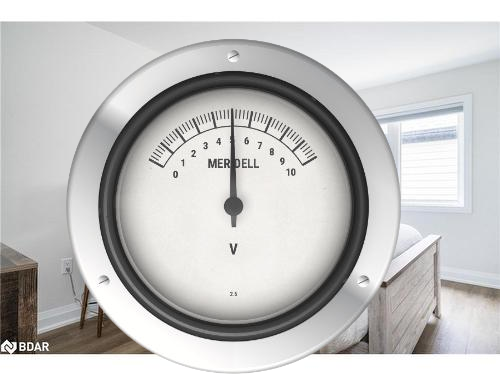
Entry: 5; V
